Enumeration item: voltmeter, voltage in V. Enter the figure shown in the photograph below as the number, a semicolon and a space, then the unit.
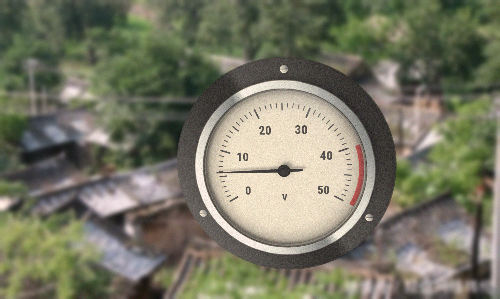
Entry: 6; V
